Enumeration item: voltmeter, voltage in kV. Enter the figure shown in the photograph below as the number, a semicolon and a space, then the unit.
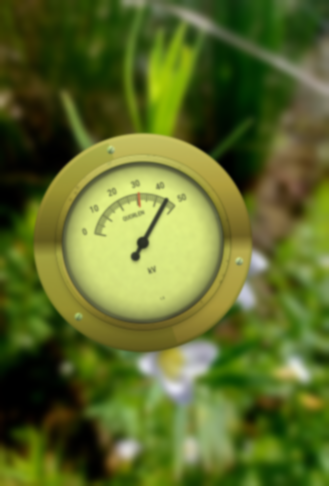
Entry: 45; kV
